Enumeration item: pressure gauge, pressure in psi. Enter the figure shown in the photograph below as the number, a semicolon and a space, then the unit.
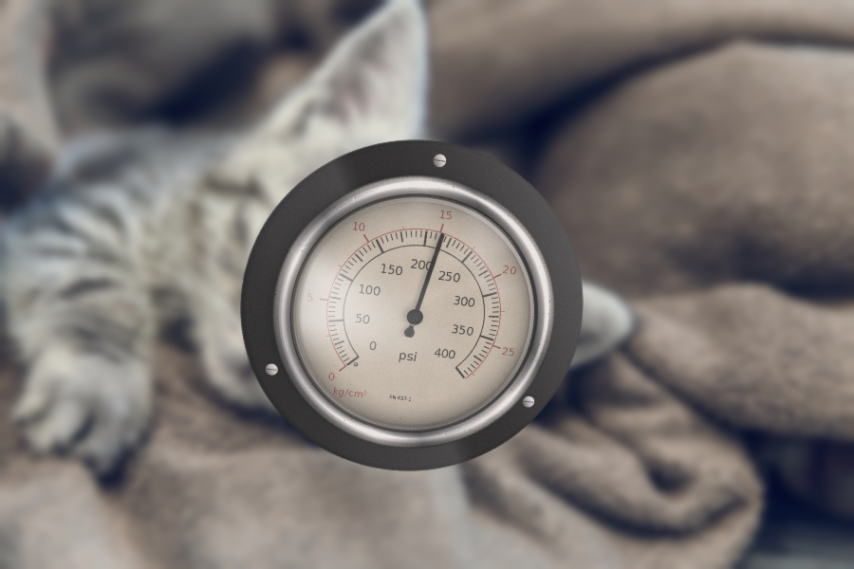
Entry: 215; psi
